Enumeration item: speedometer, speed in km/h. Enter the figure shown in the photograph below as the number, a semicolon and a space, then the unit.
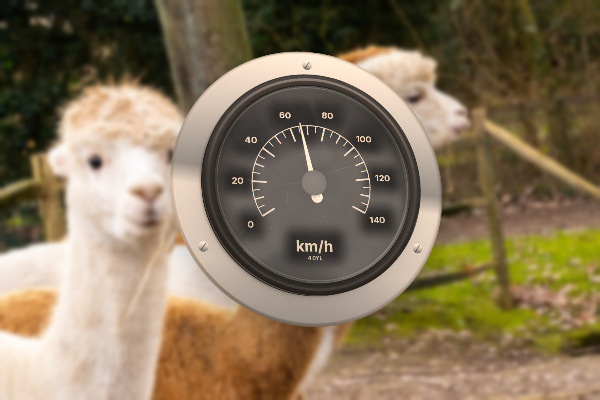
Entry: 65; km/h
